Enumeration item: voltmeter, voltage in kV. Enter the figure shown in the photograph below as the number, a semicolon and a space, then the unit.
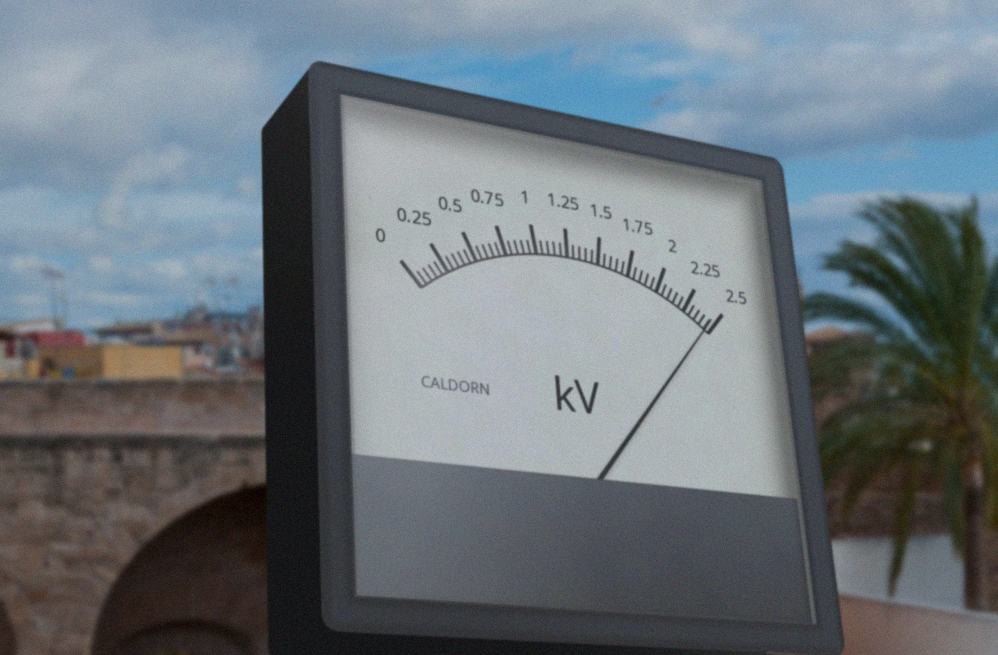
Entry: 2.45; kV
